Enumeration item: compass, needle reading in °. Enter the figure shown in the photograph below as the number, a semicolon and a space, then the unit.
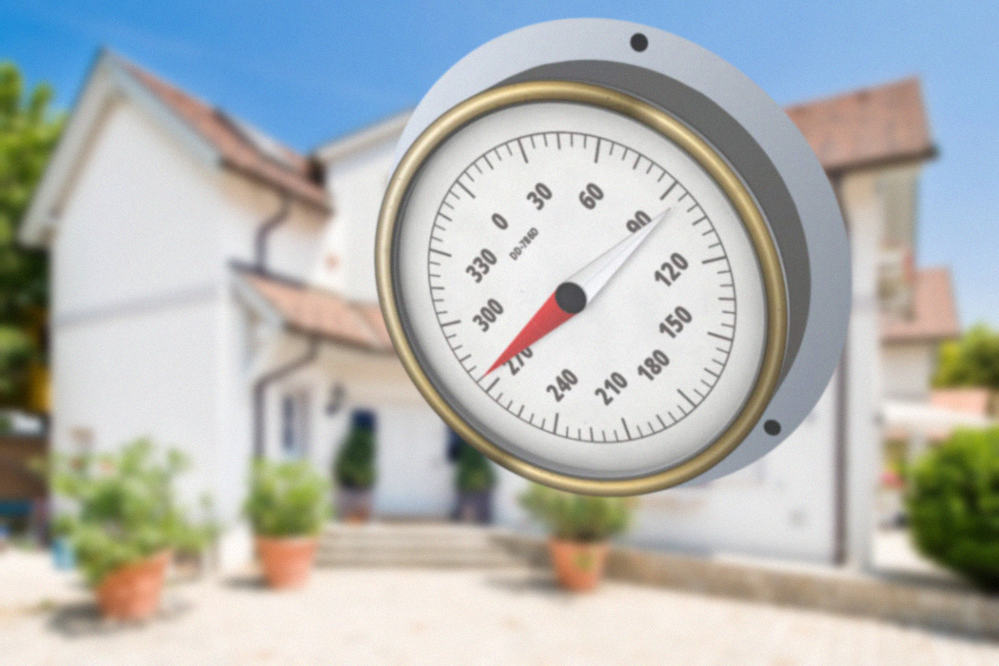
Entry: 275; °
